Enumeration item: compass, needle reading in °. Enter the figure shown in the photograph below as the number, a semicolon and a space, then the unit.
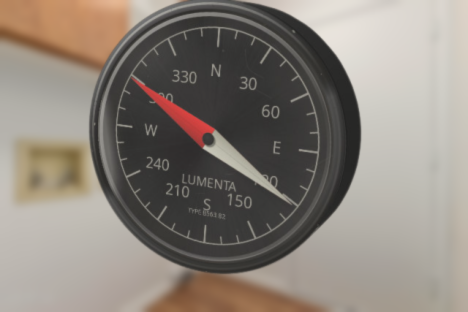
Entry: 300; °
